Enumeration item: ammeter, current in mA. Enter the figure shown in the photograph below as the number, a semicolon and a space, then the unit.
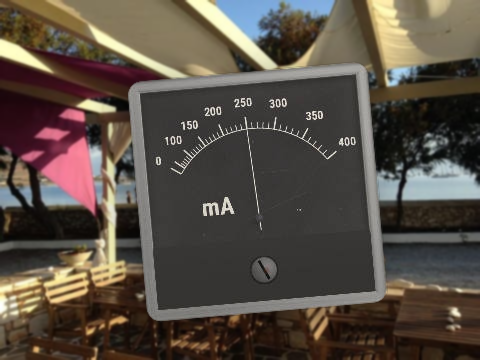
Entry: 250; mA
